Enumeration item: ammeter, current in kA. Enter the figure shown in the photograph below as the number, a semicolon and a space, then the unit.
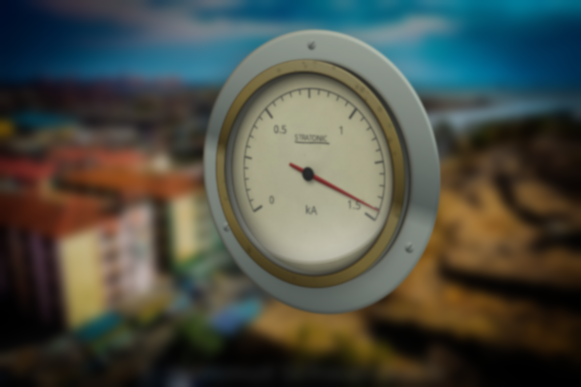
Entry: 1.45; kA
